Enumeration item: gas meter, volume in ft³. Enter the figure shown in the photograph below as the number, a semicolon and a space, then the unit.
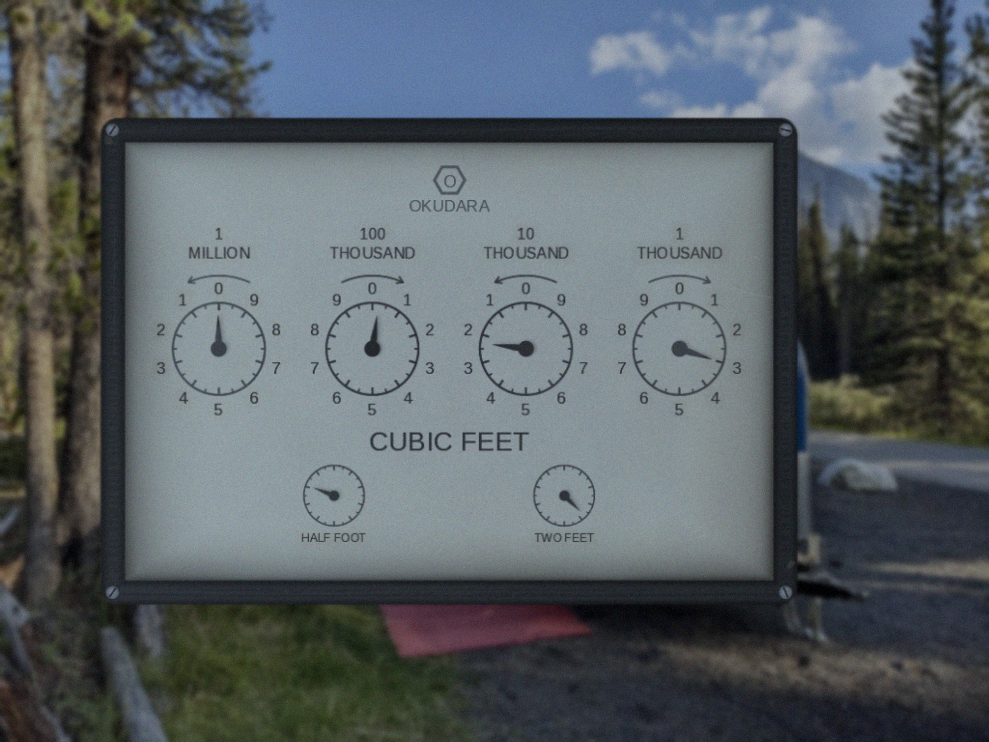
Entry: 2300; ft³
